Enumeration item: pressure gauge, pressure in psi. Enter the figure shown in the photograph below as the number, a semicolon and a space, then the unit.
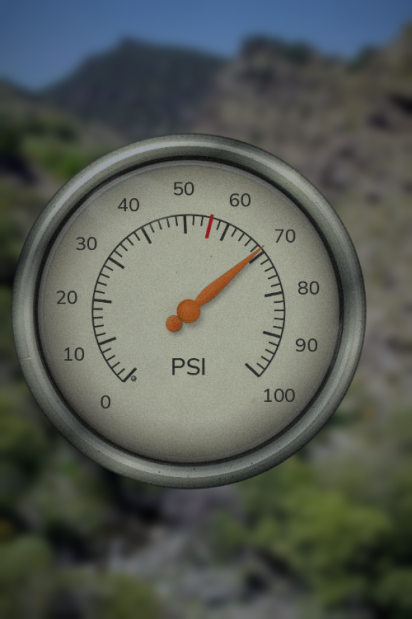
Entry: 69; psi
